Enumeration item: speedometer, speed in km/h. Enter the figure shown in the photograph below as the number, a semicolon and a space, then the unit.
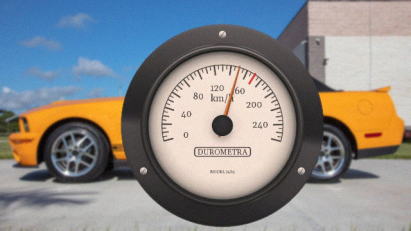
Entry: 150; km/h
